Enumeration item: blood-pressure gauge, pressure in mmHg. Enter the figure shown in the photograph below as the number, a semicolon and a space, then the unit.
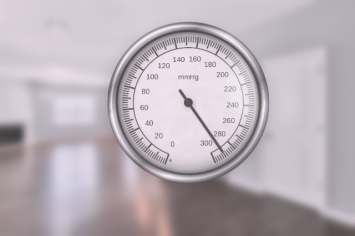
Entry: 290; mmHg
